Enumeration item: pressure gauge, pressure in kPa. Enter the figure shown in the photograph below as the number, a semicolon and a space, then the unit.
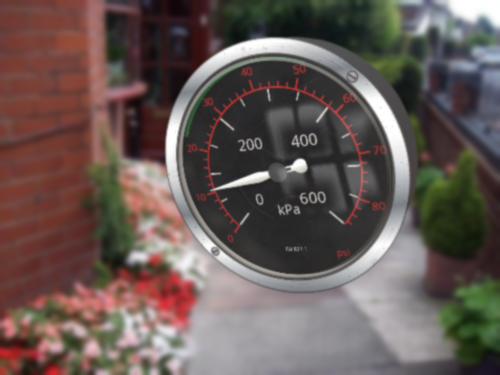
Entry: 75; kPa
